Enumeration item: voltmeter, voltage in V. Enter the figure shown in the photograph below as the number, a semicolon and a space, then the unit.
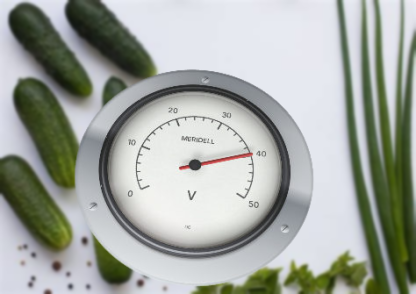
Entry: 40; V
